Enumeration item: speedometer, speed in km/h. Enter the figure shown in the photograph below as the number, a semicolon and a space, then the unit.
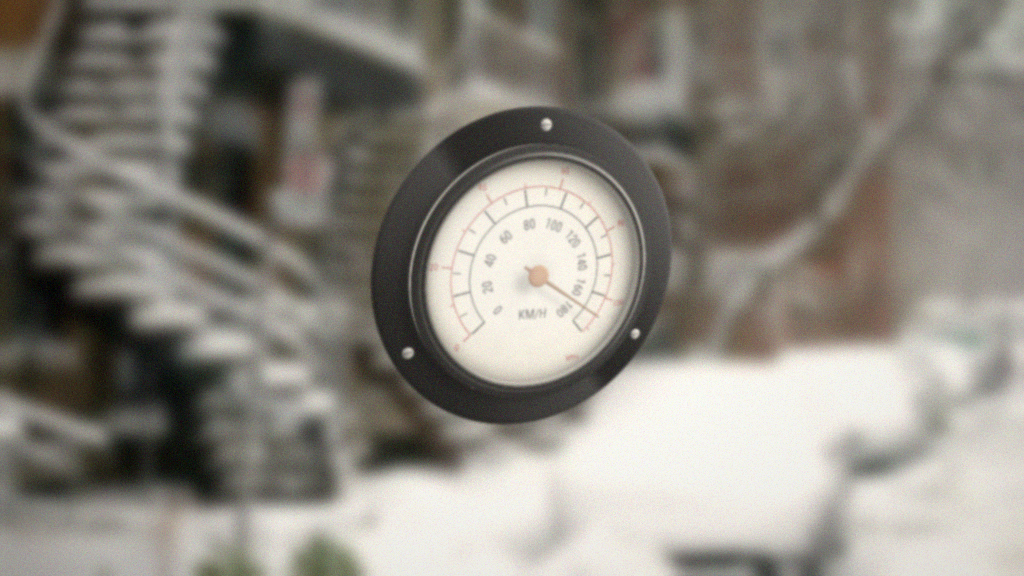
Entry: 170; km/h
